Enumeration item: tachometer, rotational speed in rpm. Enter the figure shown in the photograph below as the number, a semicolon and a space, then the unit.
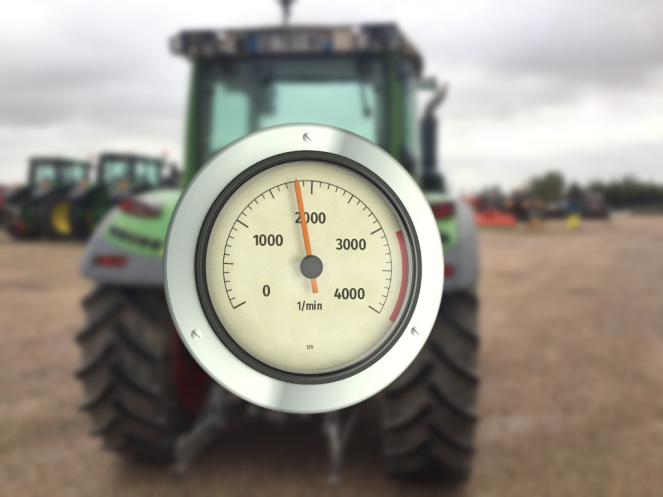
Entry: 1800; rpm
